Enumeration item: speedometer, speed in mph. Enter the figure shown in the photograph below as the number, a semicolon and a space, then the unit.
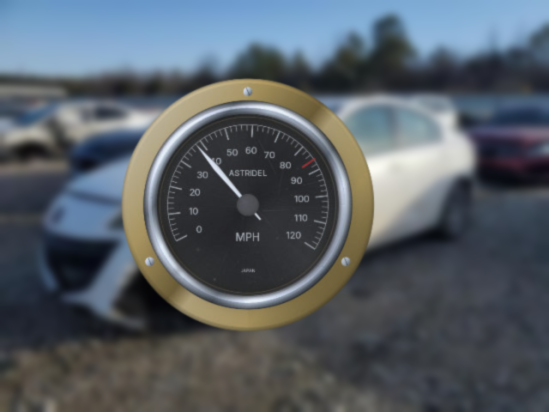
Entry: 38; mph
